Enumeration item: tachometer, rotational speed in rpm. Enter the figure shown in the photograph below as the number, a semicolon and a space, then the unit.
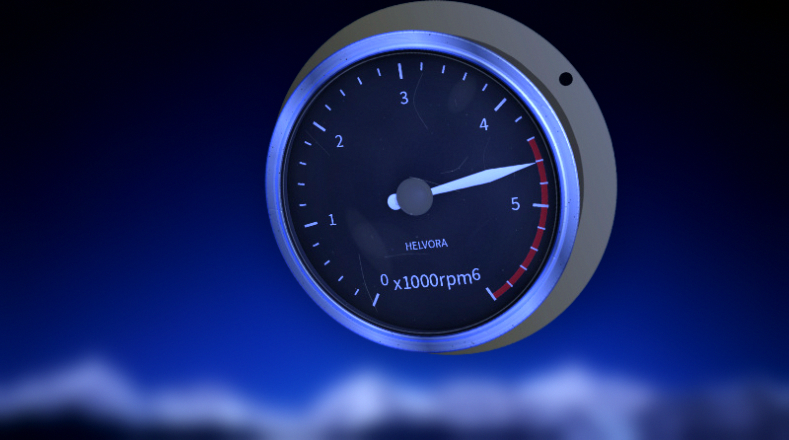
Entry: 4600; rpm
